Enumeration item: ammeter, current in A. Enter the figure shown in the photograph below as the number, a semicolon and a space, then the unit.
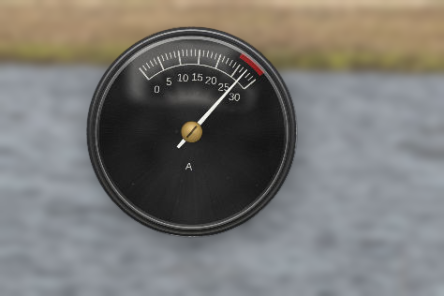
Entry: 27; A
